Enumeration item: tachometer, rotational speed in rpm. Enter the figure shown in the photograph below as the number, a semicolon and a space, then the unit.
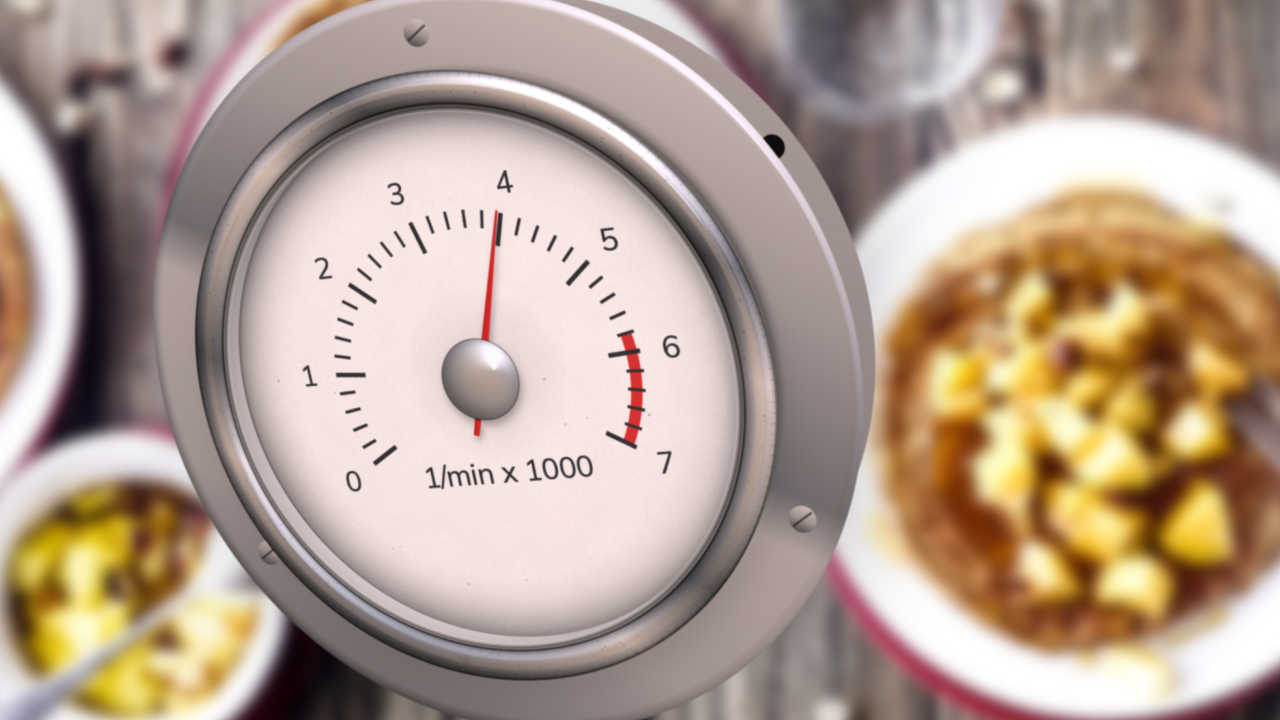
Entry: 4000; rpm
